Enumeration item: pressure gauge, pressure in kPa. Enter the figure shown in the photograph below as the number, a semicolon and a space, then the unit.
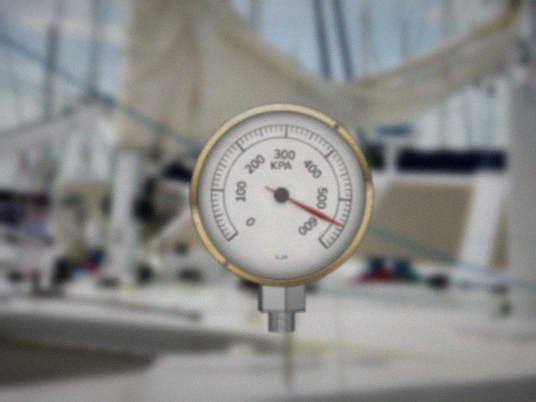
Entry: 550; kPa
